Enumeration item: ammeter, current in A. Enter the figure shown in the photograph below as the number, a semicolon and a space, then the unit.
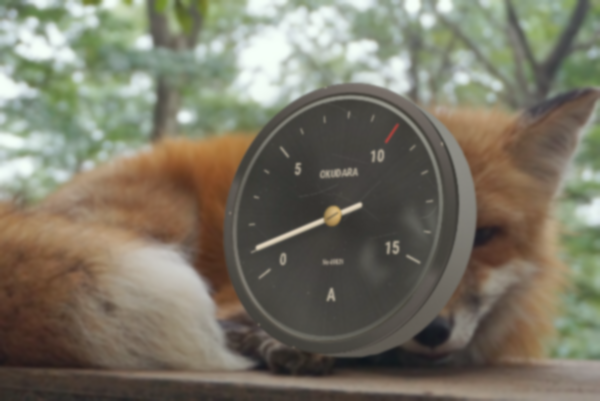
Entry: 1; A
